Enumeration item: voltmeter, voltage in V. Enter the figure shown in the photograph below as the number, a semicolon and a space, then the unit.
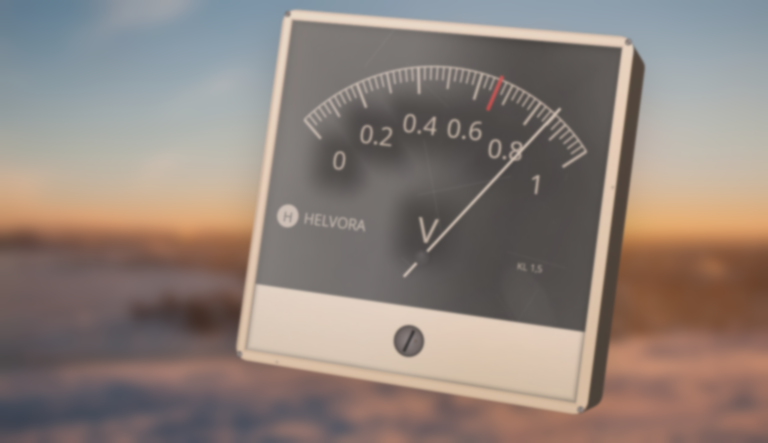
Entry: 0.86; V
